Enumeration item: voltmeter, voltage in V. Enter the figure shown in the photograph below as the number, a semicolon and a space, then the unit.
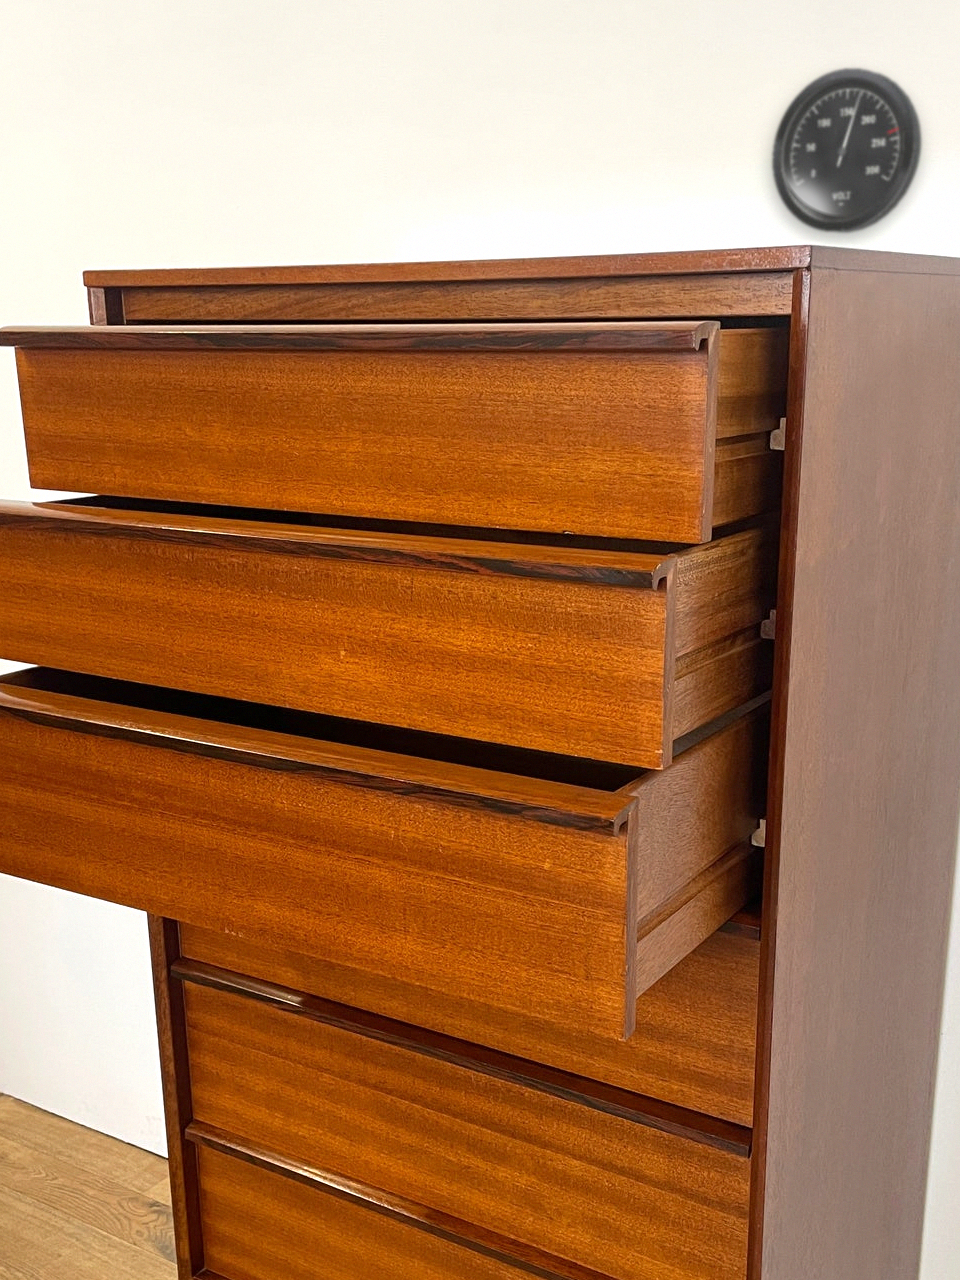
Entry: 170; V
